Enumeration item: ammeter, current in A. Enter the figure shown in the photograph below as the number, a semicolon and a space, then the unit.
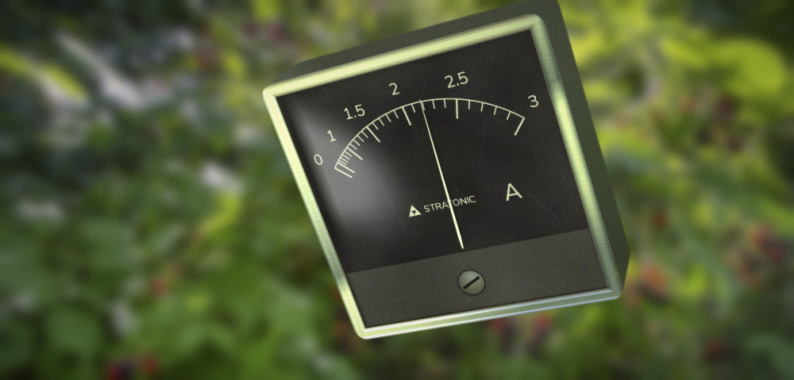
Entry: 2.2; A
